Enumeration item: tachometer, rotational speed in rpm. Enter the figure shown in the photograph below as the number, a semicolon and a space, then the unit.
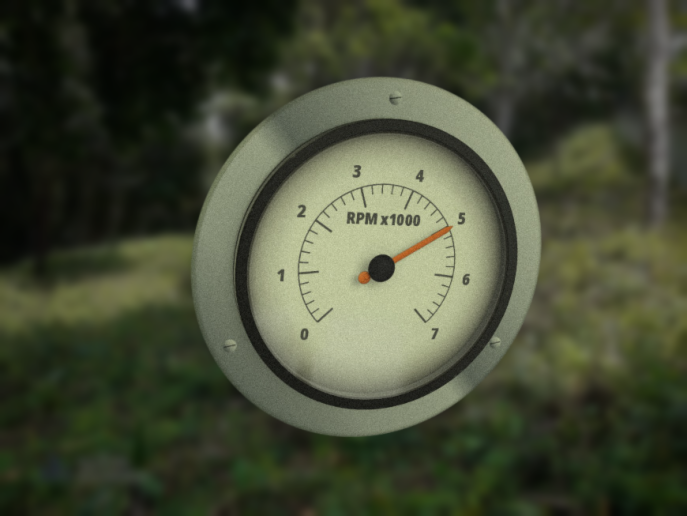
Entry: 5000; rpm
